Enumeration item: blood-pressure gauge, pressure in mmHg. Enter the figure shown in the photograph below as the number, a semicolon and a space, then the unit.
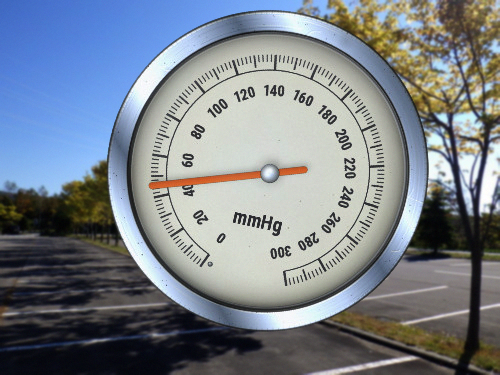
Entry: 46; mmHg
